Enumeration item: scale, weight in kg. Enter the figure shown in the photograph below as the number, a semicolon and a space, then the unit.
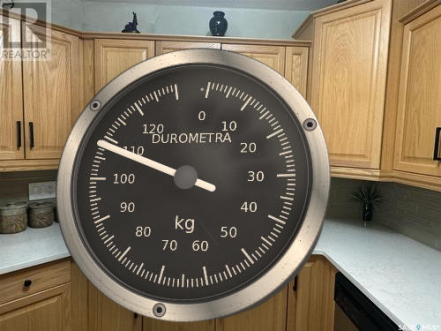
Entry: 108; kg
